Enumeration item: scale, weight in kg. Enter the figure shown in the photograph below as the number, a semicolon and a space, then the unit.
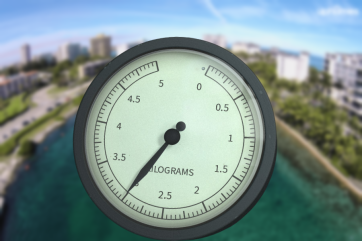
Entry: 3; kg
